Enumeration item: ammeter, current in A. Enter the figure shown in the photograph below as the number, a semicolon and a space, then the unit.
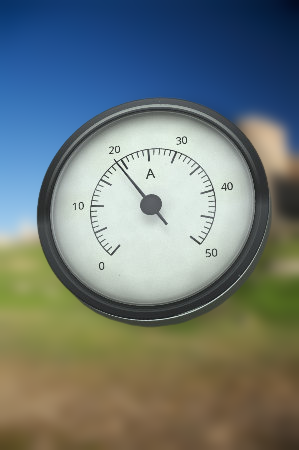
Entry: 19; A
